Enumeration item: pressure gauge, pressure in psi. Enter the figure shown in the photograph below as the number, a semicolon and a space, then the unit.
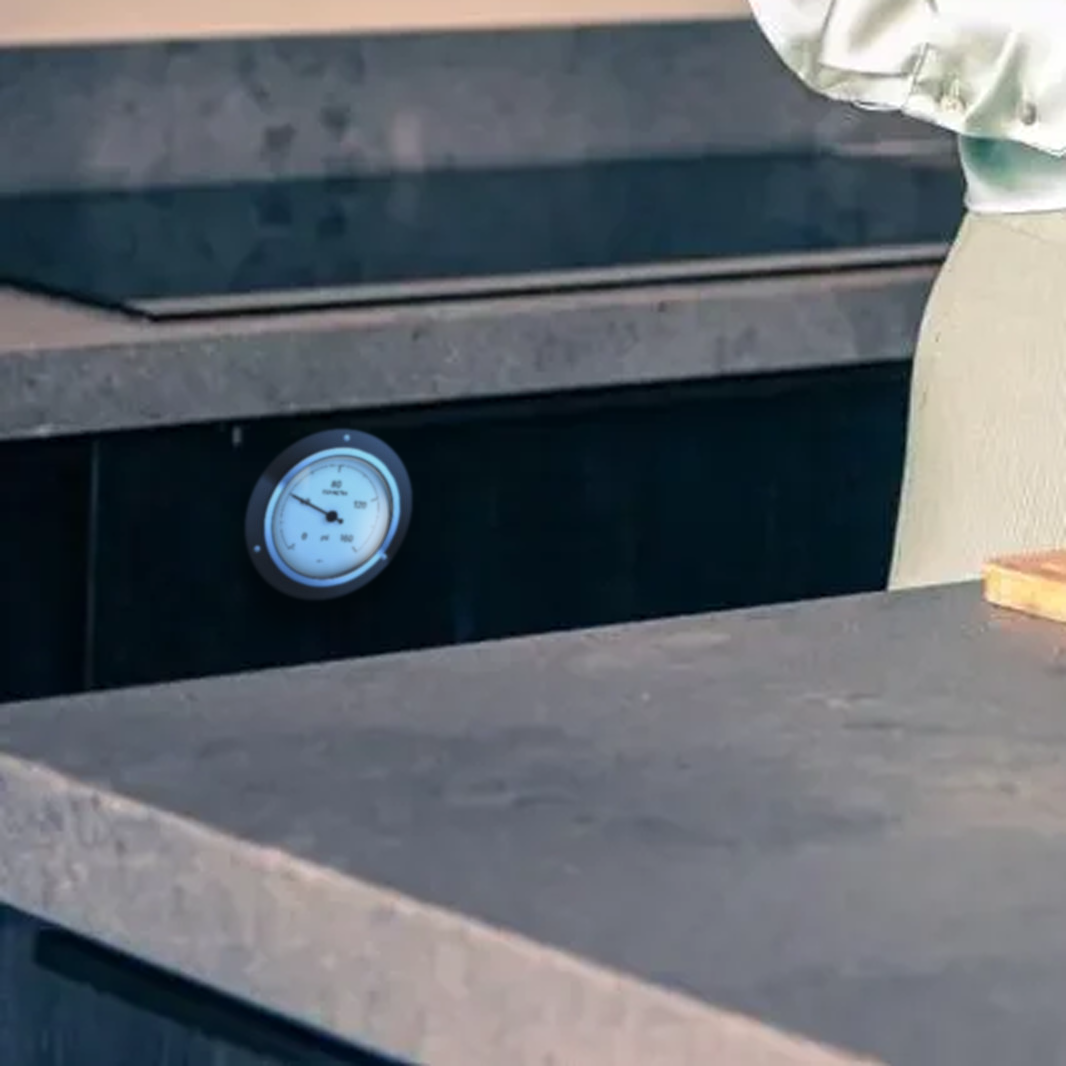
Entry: 40; psi
